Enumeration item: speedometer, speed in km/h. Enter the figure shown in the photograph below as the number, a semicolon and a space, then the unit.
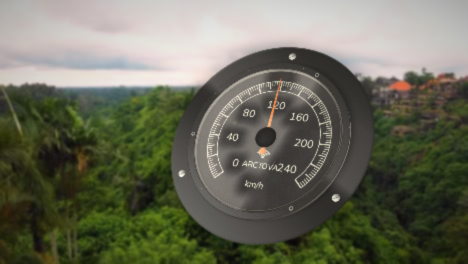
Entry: 120; km/h
